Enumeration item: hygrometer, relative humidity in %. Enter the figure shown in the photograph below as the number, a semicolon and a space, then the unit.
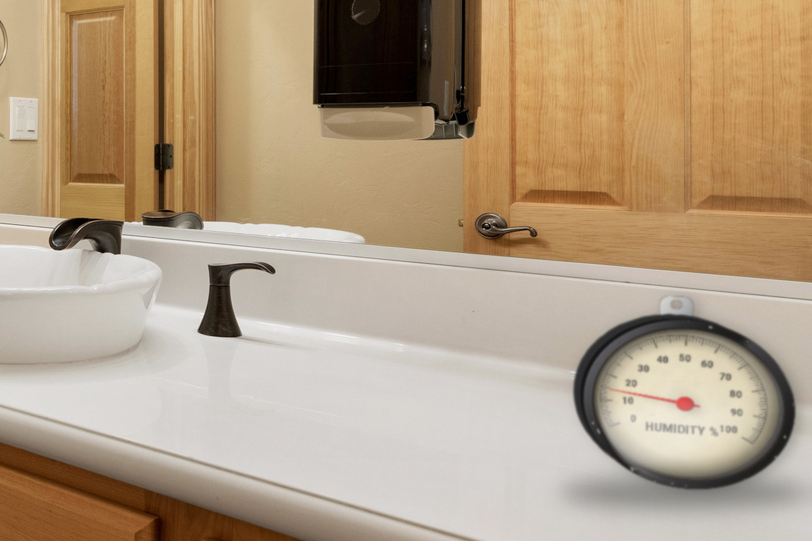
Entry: 15; %
